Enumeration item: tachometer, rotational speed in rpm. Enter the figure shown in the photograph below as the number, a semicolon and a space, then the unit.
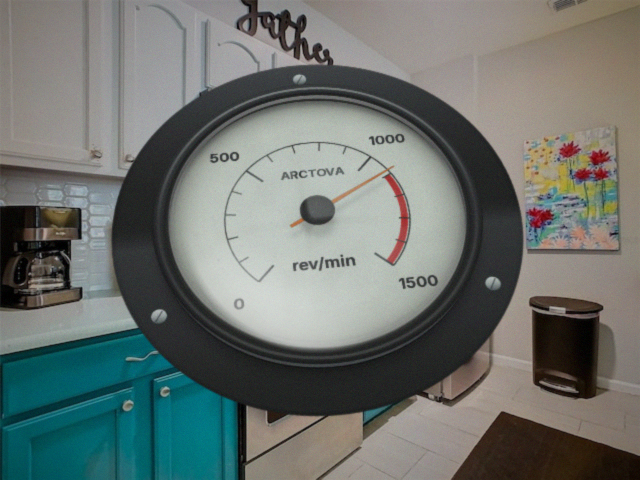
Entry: 1100; rpm
